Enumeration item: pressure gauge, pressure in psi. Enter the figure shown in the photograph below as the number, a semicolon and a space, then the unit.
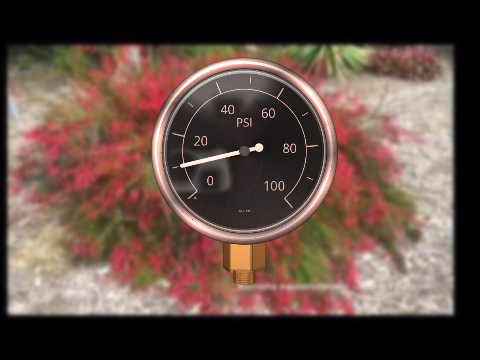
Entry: 10; psi
